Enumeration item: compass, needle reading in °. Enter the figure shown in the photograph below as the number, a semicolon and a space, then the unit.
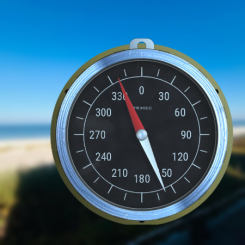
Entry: 337.5; °
